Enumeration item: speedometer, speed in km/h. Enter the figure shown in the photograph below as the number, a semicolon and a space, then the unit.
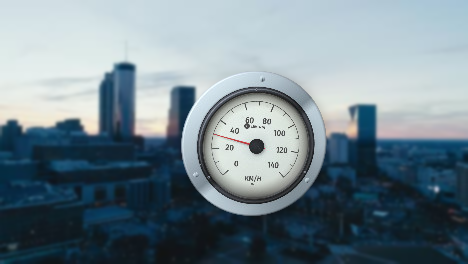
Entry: 30; km/h
